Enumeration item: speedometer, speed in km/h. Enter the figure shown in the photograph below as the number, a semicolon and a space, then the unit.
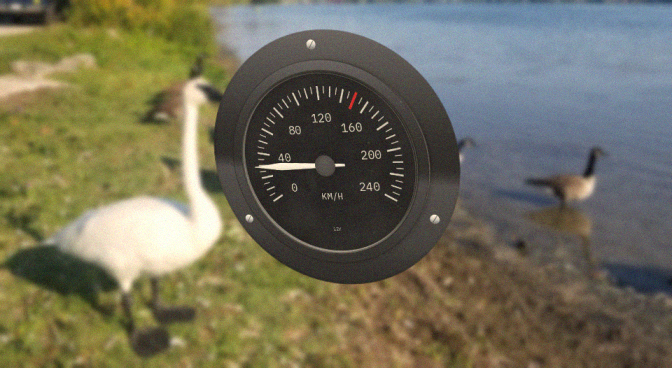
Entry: 30; km/h
